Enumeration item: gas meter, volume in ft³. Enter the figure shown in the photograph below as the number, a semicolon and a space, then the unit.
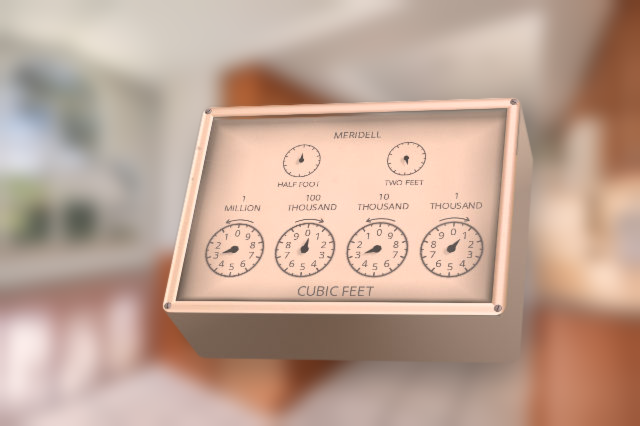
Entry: 303100; ft³
